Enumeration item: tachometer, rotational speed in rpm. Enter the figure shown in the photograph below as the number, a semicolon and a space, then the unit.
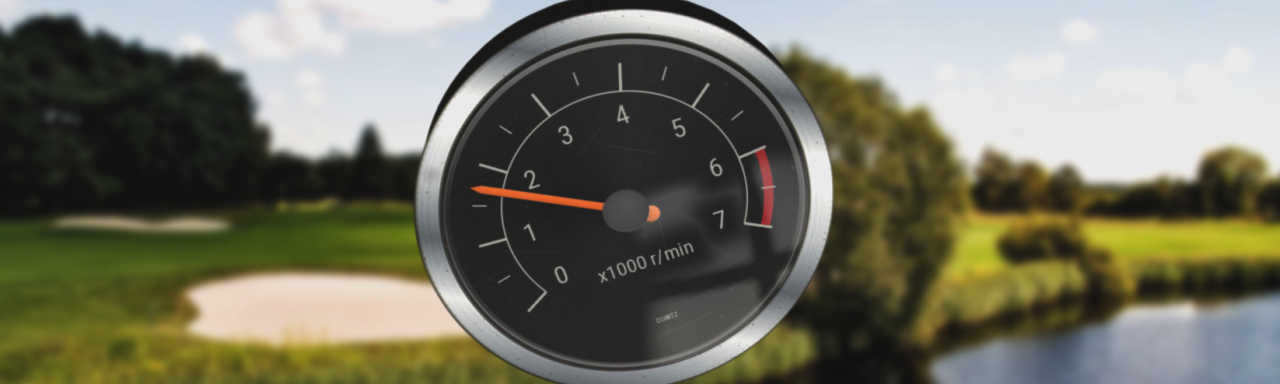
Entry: 1750; rpm
